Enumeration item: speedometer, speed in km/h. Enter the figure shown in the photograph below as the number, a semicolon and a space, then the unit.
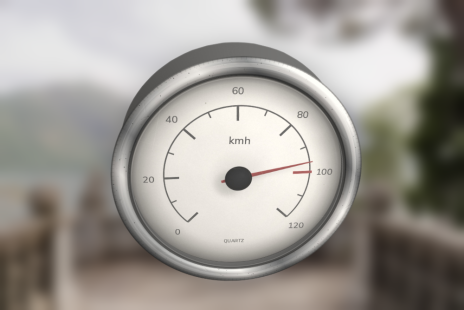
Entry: 95; km/h
